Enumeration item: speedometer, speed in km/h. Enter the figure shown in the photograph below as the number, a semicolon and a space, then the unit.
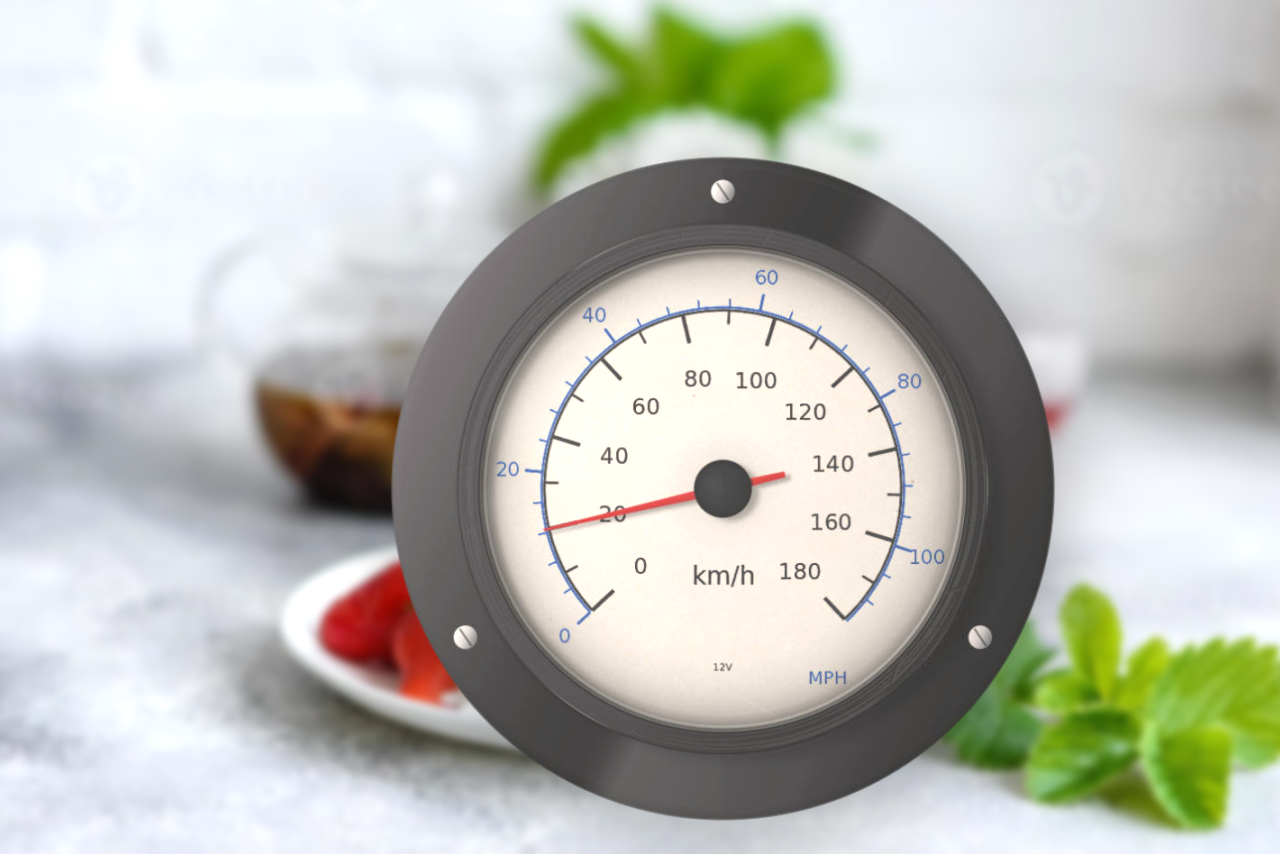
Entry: 20; km/h
